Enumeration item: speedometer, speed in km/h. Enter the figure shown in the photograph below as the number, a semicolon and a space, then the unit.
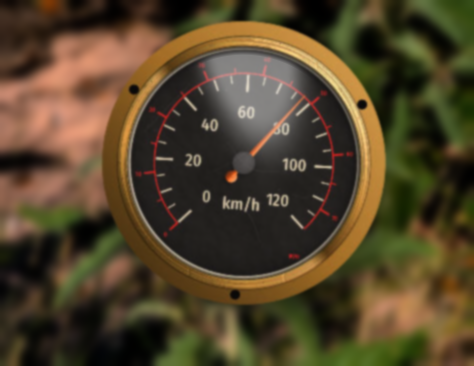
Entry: 77.5; km/h
